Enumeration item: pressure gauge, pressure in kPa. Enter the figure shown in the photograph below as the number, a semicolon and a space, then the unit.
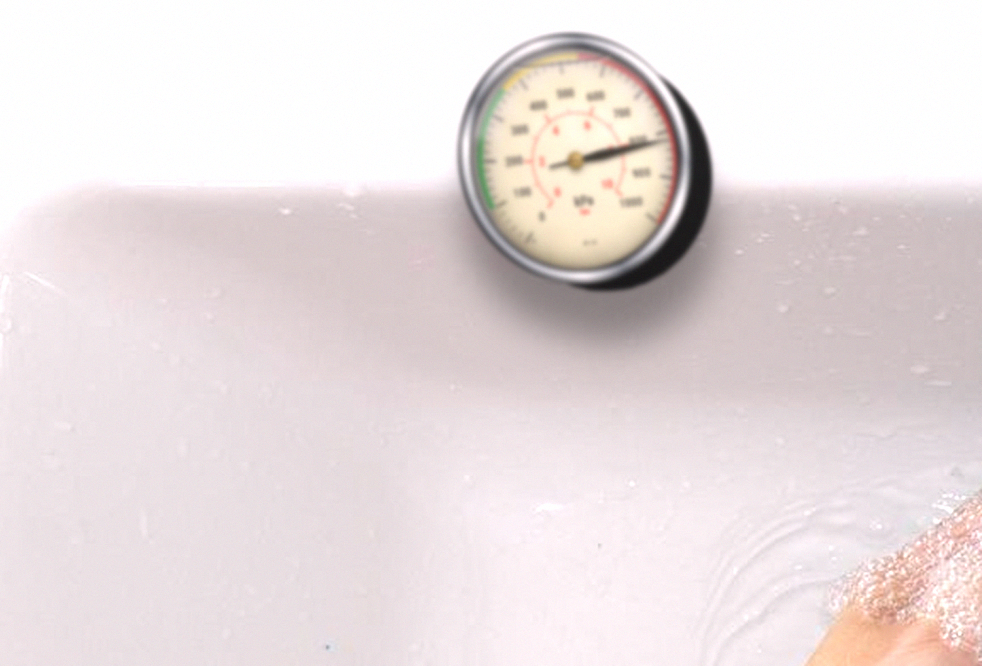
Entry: 820; kPa
